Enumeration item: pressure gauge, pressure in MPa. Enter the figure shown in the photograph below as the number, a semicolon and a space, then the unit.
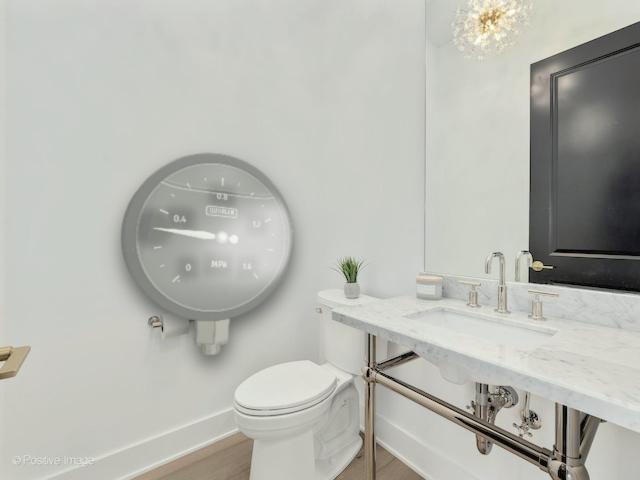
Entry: 0.3; MPa
